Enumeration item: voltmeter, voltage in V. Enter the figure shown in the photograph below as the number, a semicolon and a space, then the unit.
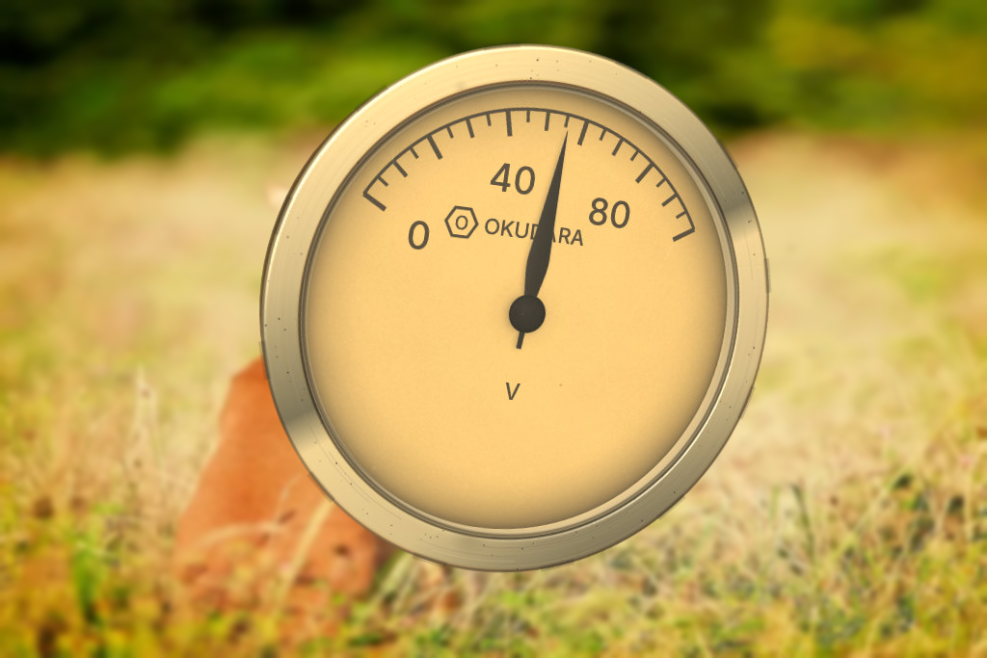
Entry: 55; V
